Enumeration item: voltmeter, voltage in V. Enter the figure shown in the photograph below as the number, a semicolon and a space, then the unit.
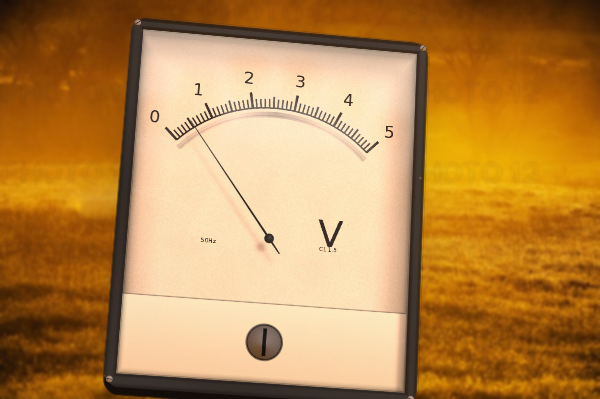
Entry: 0.5; V
